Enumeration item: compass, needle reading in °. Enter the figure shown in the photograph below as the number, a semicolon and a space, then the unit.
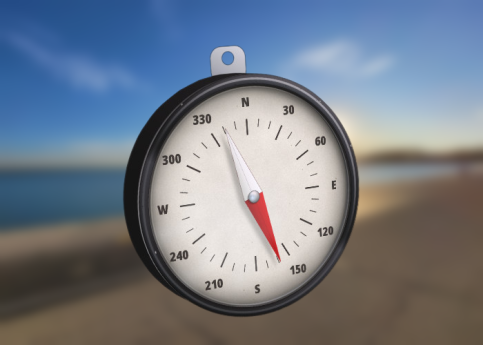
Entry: 160; °
